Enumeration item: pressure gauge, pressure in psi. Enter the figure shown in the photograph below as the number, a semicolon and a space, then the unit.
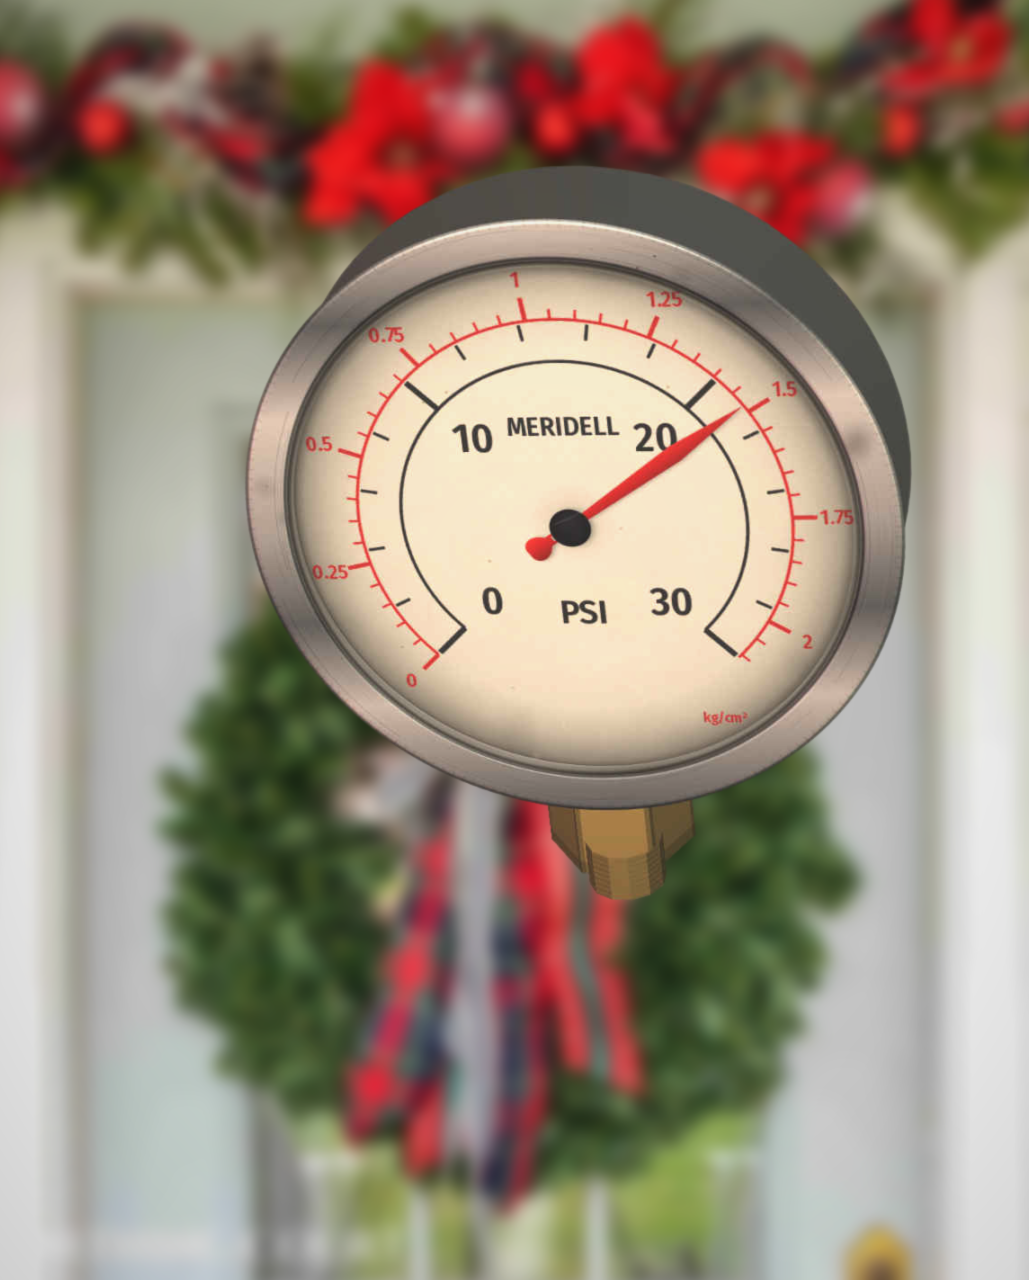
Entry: 21; psi
